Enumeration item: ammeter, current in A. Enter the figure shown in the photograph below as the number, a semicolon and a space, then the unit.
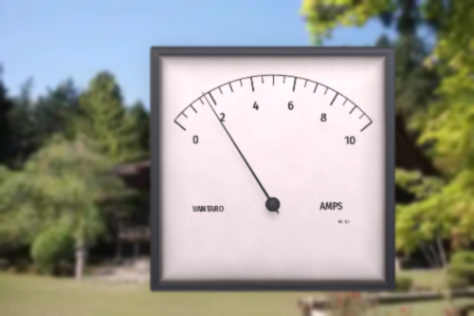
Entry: 1.75; A
